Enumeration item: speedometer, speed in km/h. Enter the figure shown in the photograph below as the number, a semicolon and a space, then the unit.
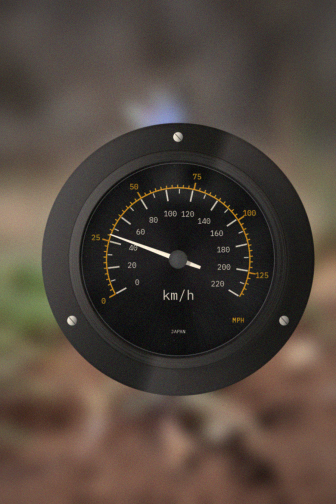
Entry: 45; km/h
